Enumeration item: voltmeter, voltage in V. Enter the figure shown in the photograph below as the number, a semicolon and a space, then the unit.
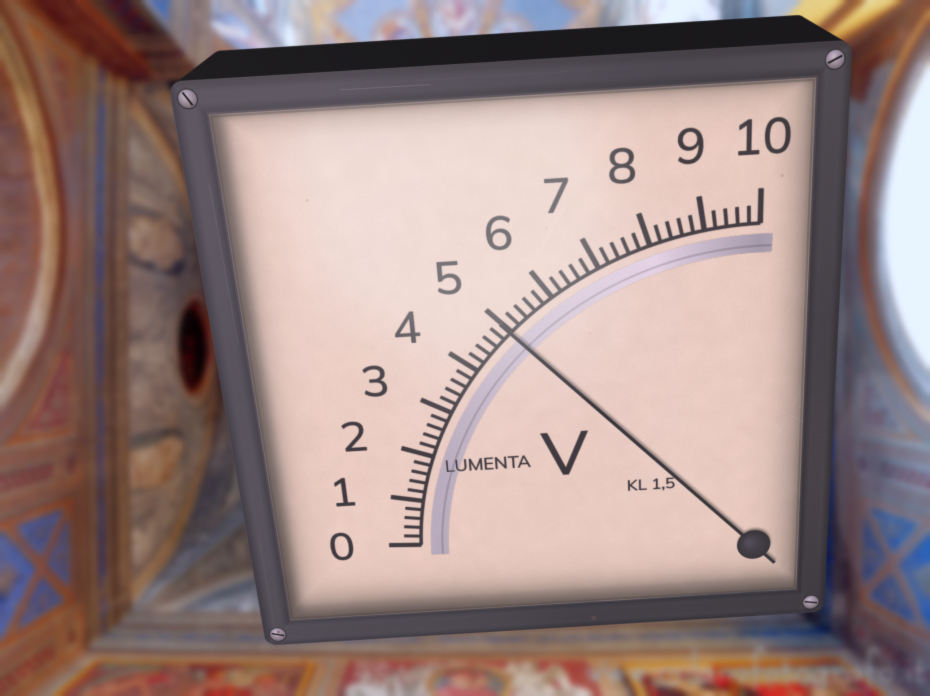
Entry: 5; V
